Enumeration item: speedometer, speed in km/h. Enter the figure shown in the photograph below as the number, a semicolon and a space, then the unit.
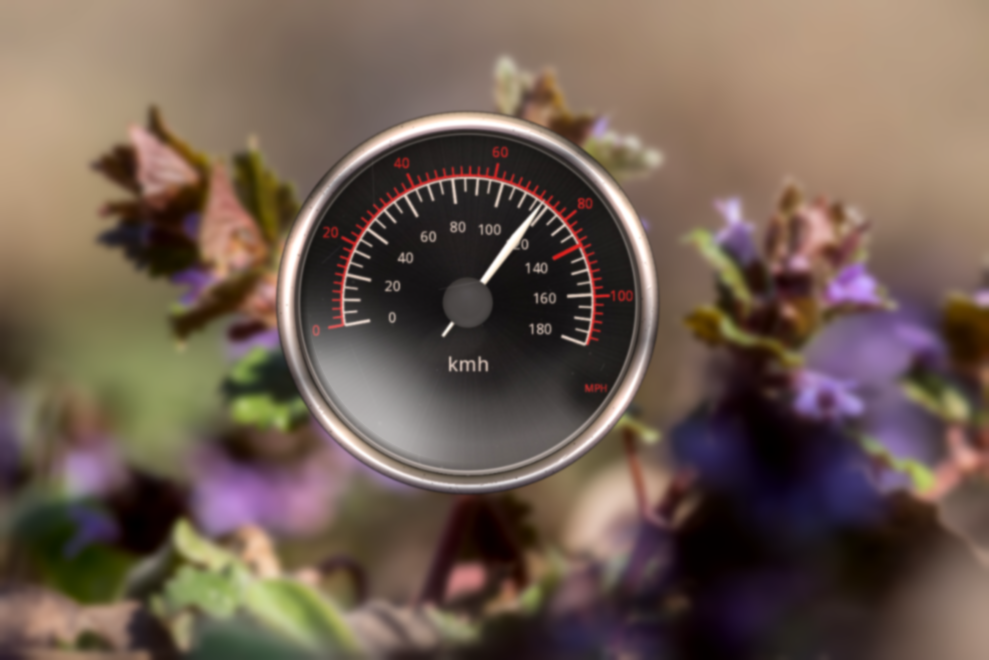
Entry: 117.5; km/h
